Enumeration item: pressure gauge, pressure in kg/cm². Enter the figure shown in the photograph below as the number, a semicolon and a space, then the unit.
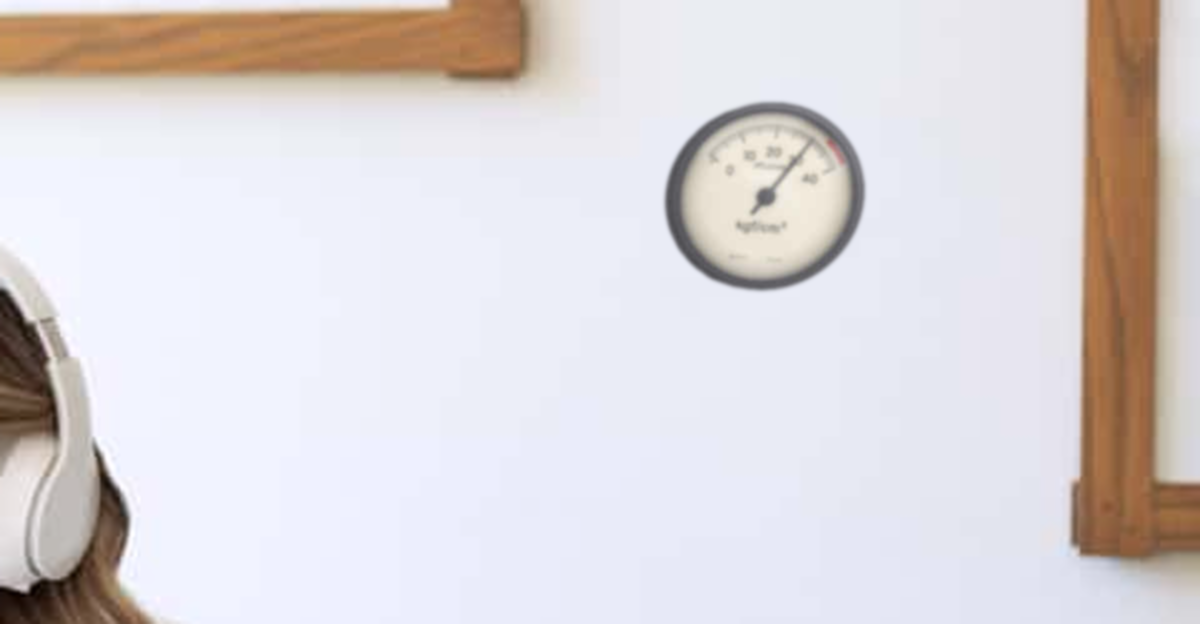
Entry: 30; kg/cm²
